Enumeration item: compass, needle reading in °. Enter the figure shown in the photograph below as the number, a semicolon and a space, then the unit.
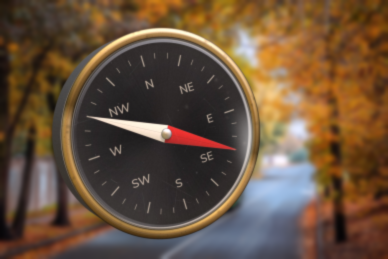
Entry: 120; °
